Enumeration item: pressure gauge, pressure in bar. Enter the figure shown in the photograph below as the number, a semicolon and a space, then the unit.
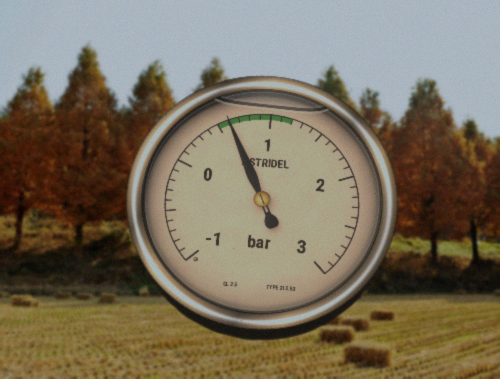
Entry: 0.6; bar
